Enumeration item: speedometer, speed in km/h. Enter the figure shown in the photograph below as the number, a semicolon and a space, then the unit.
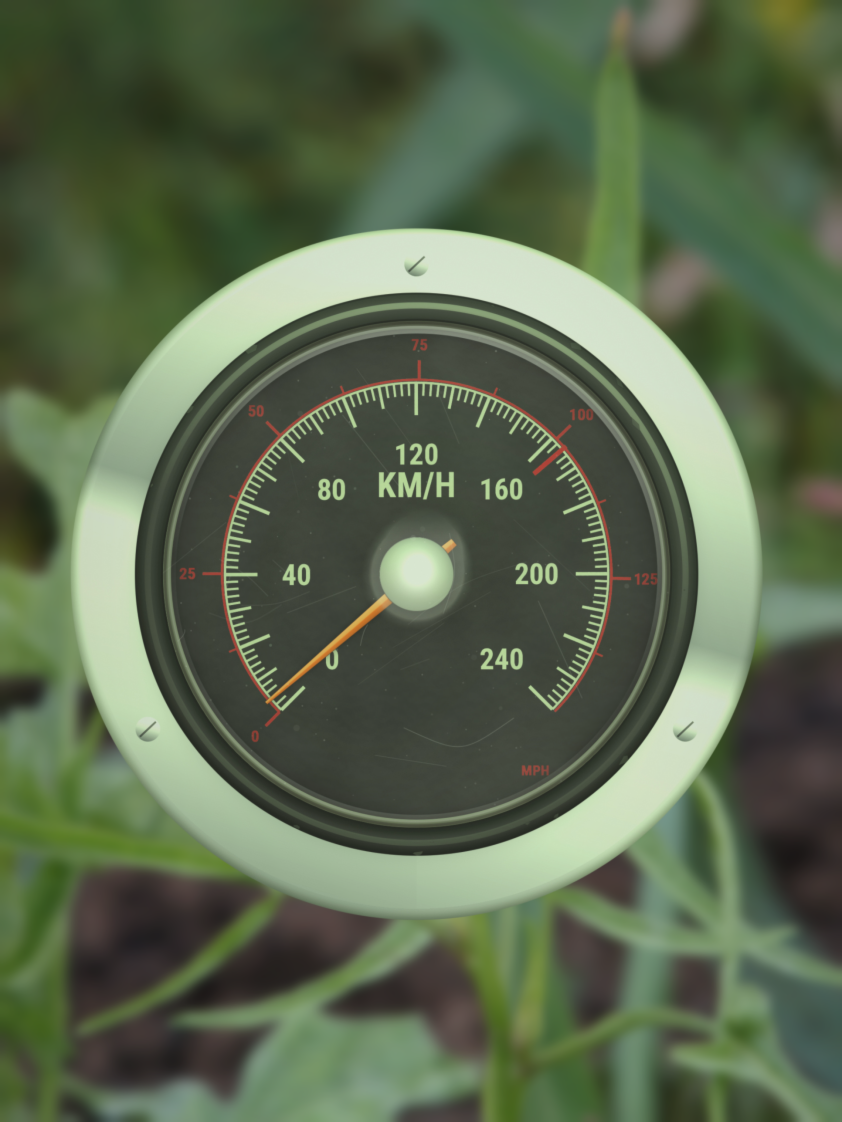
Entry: 4; km/h
